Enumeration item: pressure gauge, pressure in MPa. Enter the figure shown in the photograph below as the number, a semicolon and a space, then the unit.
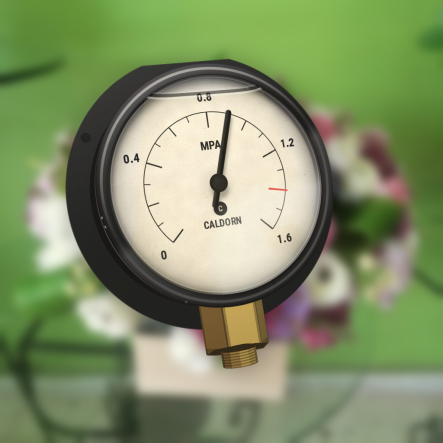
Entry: 0.9; MPa
